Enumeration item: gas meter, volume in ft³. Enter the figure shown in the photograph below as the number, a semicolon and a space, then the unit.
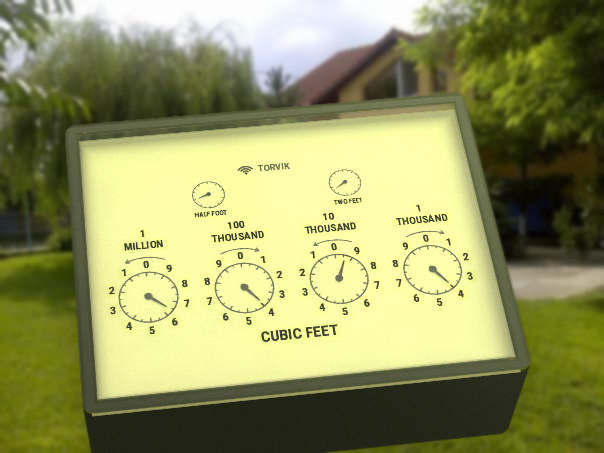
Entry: 639400; ft³
